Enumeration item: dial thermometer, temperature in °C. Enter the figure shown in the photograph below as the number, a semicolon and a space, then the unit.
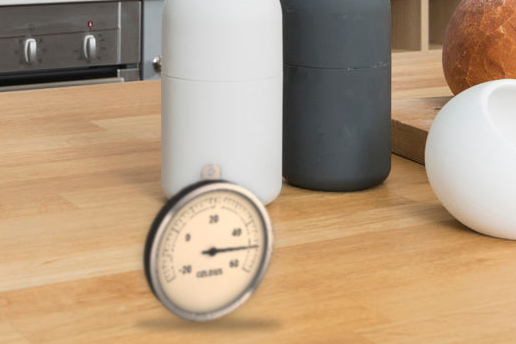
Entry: 50; °C
